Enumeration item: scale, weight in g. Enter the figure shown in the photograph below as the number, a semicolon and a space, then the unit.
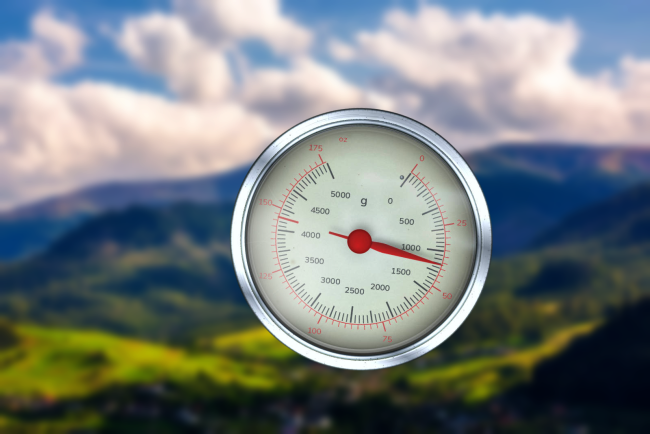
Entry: 1150; g
